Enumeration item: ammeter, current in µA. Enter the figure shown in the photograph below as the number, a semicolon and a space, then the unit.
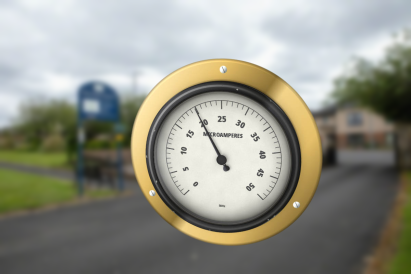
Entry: 20; µA
